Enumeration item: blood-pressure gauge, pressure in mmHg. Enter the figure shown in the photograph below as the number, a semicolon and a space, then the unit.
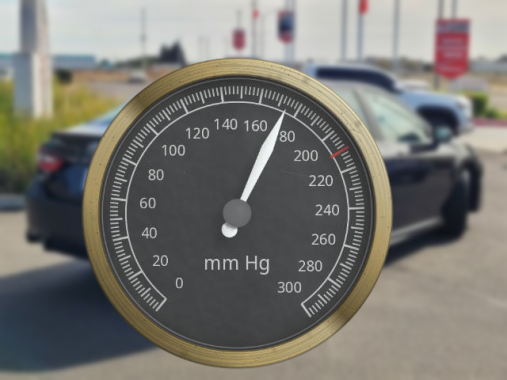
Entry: 174; mmHg
